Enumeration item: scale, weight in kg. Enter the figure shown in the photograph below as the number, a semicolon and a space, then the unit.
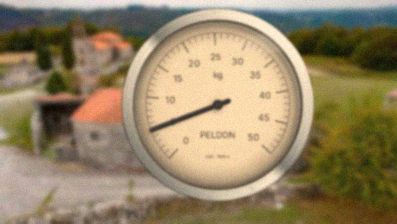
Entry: 5; kg
